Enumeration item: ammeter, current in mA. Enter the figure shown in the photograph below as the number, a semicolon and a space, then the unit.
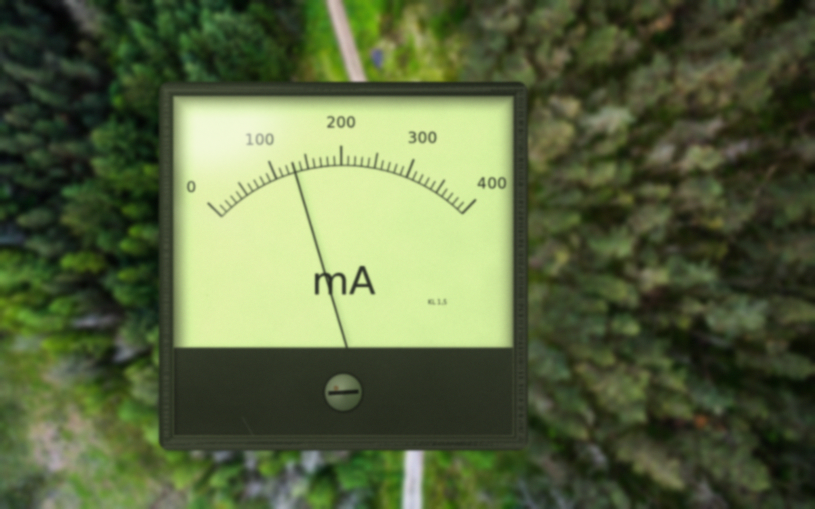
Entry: 130; mA
